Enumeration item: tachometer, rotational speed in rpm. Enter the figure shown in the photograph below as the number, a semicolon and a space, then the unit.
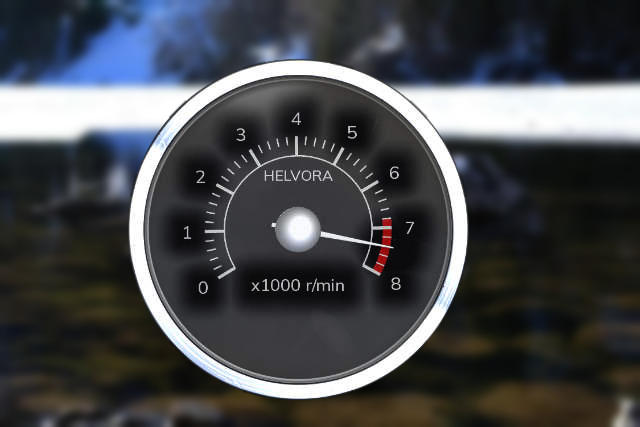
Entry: 7400; rpm
